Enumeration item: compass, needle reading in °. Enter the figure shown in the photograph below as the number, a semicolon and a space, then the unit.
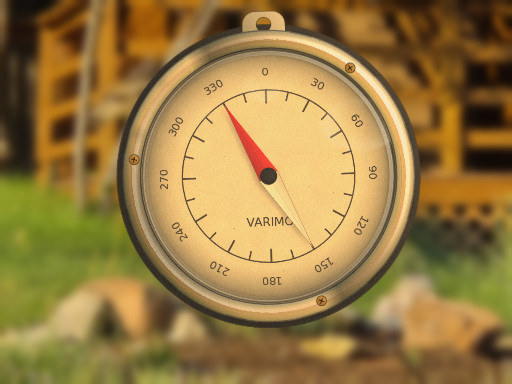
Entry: 330; °
